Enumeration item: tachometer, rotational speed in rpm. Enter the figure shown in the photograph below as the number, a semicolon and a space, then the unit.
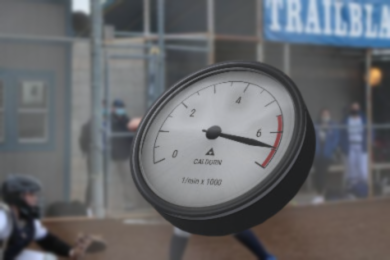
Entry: 6500; rpm
